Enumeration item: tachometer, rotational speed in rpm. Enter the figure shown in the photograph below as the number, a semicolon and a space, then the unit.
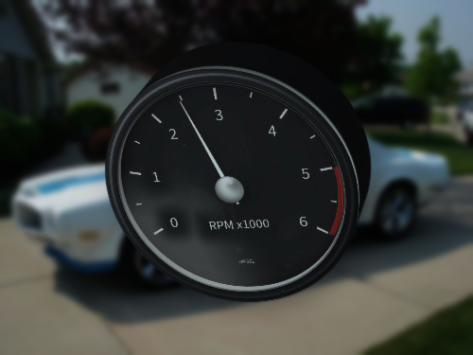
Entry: 2500; rpm
